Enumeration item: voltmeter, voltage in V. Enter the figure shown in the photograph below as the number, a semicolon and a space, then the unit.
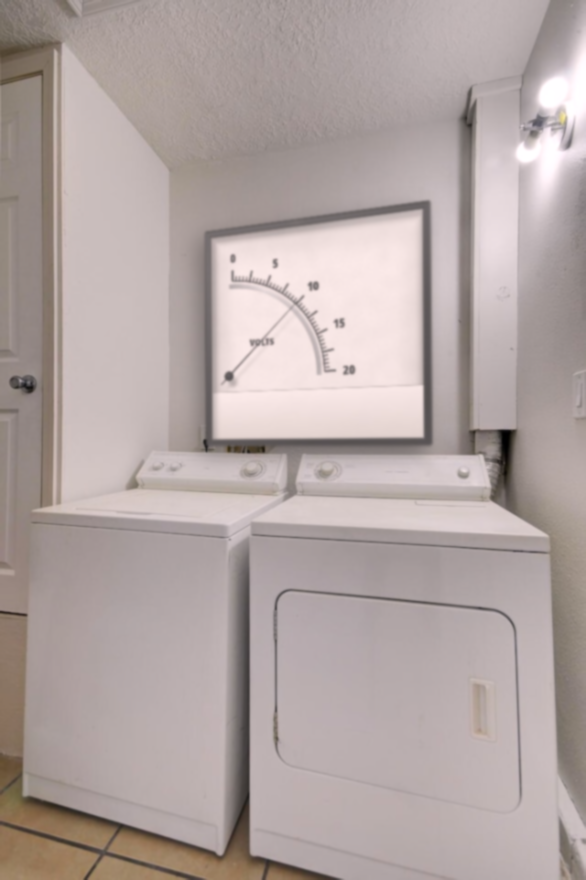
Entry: 10; V
